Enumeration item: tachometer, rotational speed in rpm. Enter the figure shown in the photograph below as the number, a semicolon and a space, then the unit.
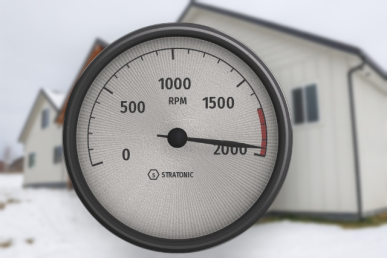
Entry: 1950; rpm
